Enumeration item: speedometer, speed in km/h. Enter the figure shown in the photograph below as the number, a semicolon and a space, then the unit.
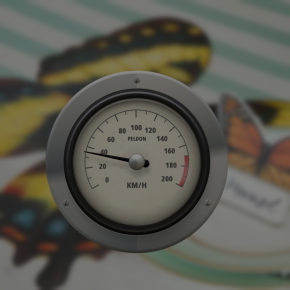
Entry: 35; km/h
